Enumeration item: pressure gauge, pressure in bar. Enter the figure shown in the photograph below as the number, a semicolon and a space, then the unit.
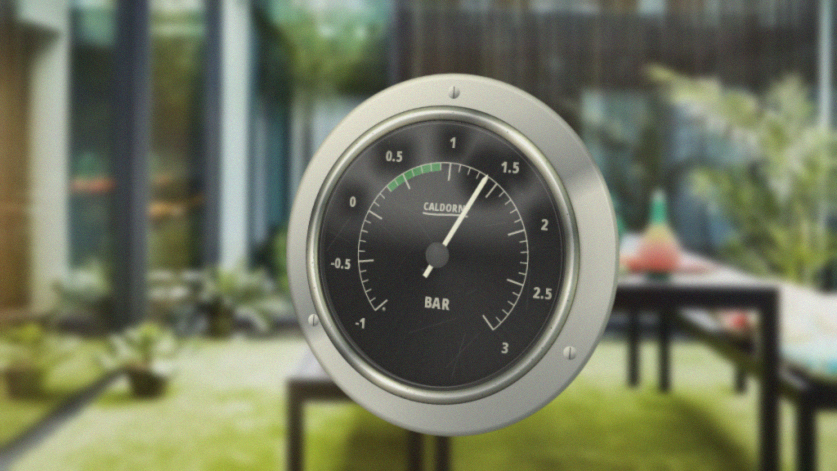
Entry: 1.4; bar
